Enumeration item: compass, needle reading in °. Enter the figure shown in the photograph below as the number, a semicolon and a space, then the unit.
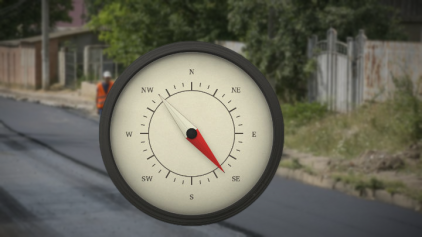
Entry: 140; °
